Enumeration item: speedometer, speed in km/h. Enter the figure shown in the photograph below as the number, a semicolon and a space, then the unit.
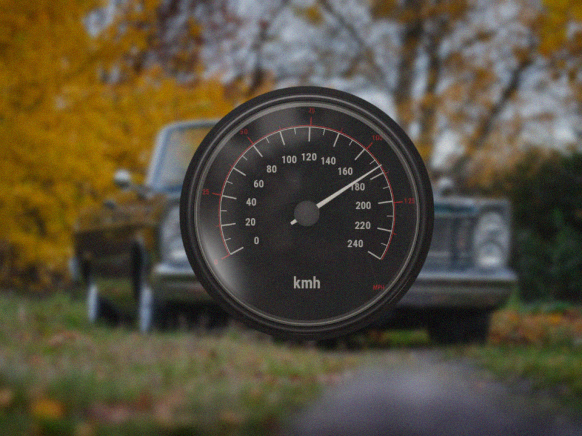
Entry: 175; km/h
